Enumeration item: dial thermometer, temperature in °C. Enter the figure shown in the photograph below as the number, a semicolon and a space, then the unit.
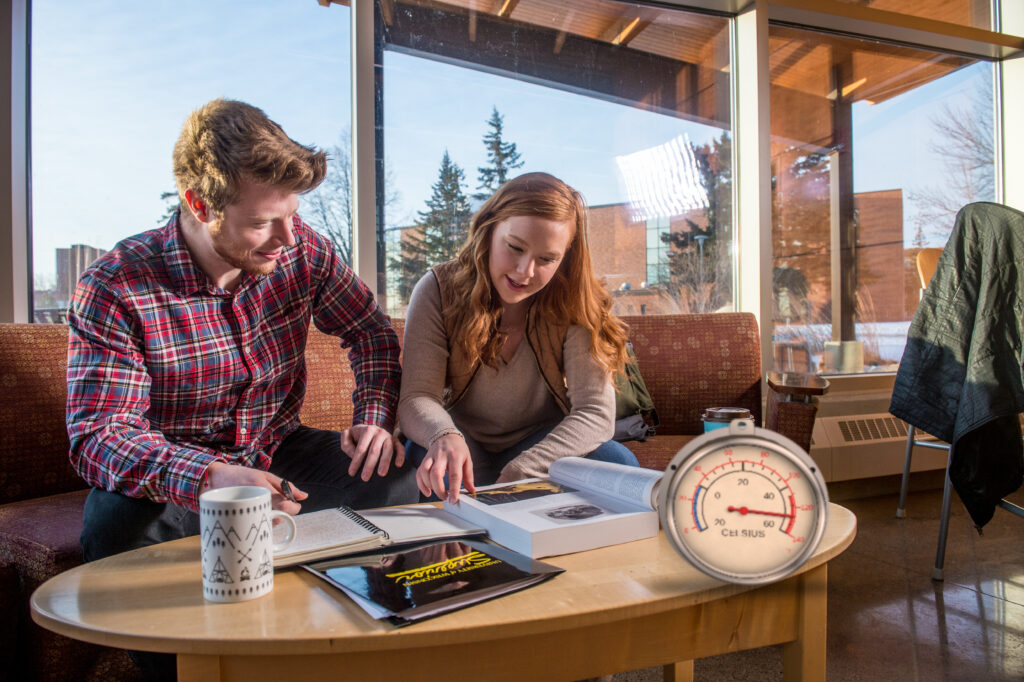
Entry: 52; °C
